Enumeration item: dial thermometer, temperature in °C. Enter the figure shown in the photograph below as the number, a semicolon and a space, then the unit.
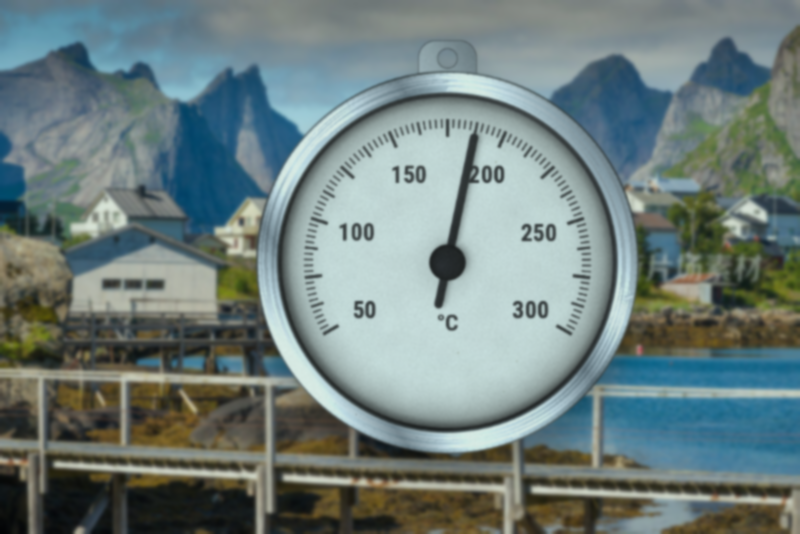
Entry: 187.5; °C
